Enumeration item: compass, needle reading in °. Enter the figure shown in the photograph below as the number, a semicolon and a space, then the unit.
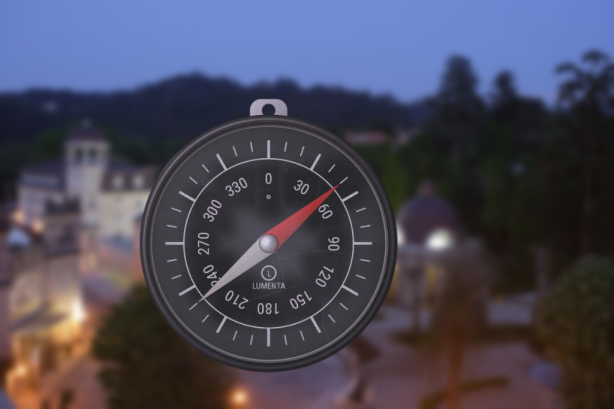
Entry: 50; °
